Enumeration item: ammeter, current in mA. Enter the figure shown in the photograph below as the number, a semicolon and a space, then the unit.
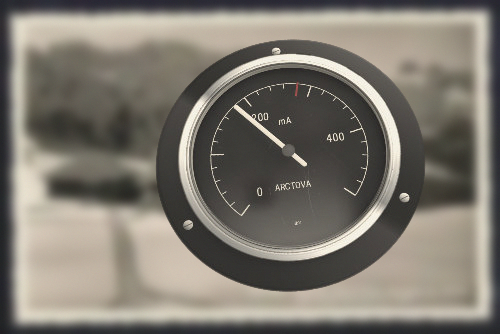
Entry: 180; mA
